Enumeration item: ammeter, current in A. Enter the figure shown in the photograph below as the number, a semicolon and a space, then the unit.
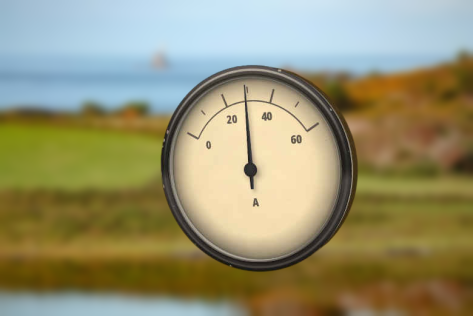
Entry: 30; A
